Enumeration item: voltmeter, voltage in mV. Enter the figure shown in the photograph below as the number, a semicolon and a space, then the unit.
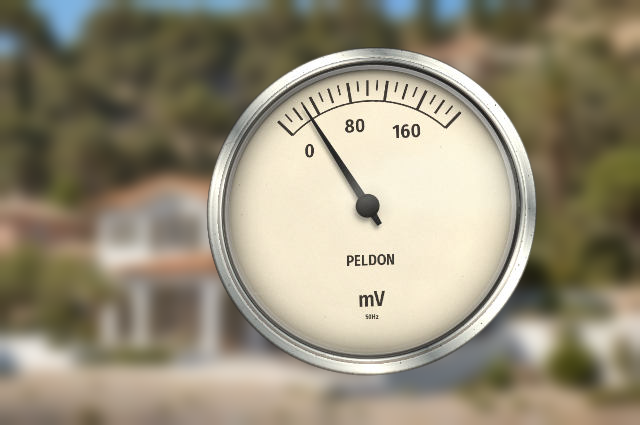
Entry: 30; mV
